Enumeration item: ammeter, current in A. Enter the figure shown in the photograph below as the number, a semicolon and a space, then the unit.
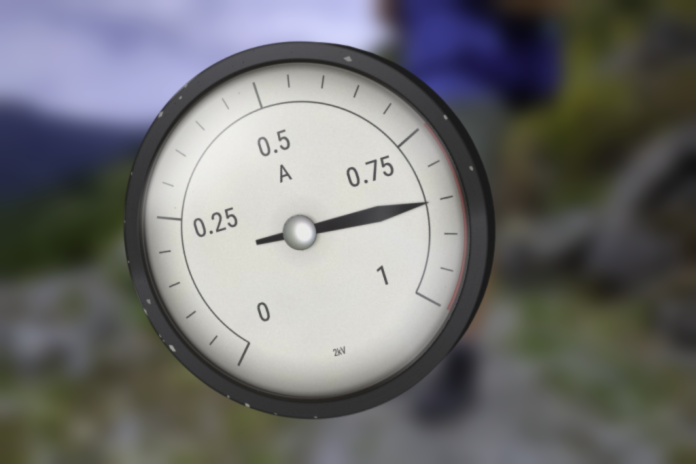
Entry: 0.85; A
